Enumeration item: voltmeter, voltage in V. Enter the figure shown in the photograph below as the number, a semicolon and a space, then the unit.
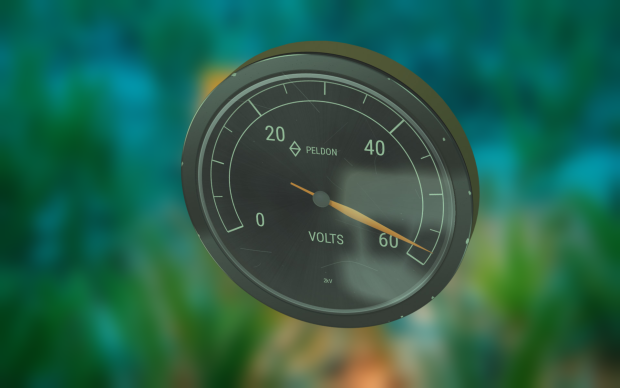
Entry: 57.5; V
